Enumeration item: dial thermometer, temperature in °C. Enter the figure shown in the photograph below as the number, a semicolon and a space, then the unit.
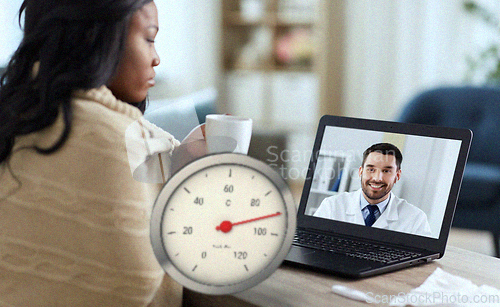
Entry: 90; °C
